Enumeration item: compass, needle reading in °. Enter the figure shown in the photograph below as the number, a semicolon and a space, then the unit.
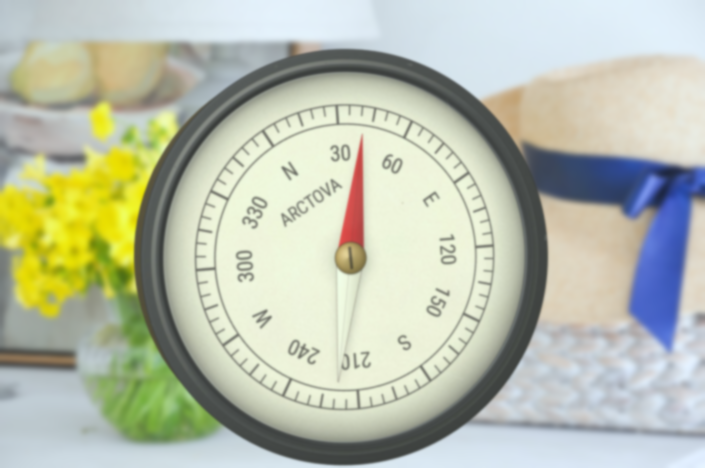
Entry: 40; °
